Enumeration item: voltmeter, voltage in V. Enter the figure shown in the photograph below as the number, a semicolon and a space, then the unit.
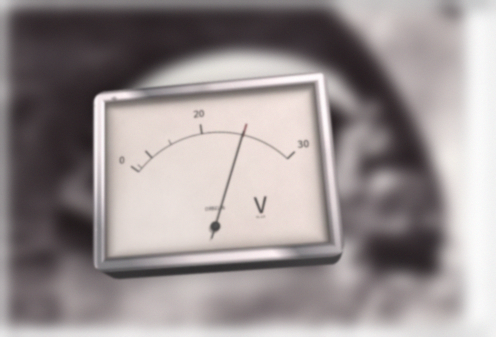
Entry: 25; V
